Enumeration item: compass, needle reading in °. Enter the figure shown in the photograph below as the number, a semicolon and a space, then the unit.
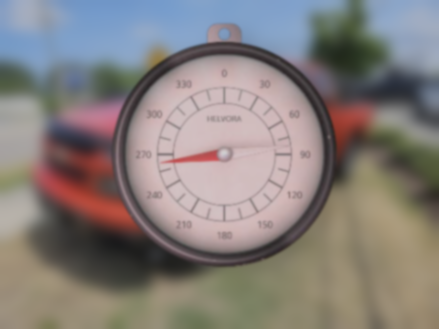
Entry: 262.5; °
